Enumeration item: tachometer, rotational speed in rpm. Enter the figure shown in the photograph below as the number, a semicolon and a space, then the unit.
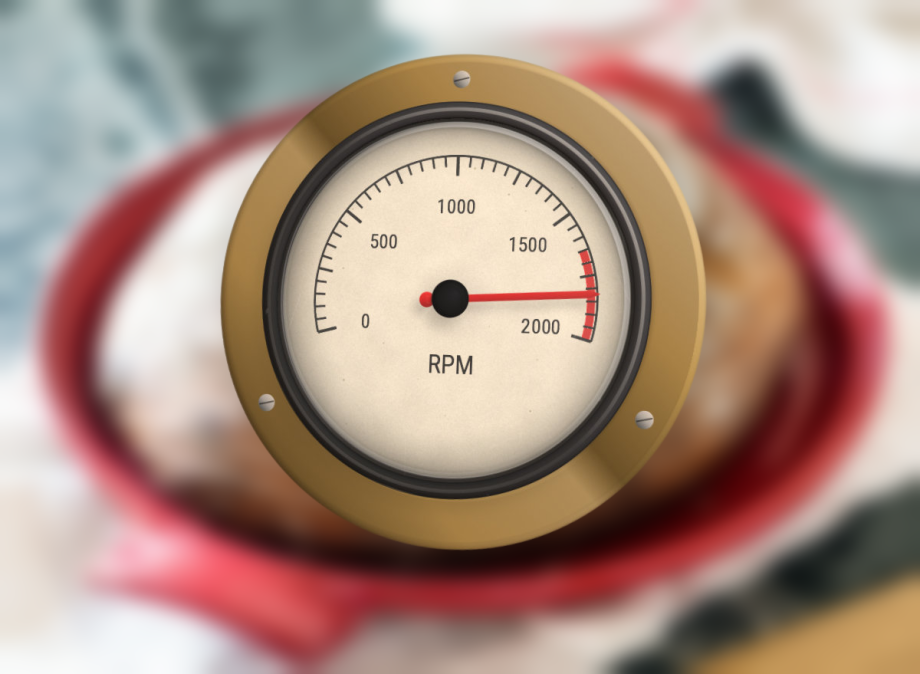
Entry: 1825; rpm
